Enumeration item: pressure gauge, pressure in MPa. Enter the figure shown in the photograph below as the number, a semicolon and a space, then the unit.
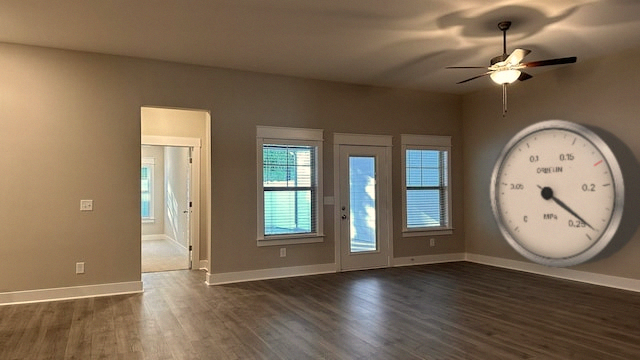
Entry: 0.24; MPa
